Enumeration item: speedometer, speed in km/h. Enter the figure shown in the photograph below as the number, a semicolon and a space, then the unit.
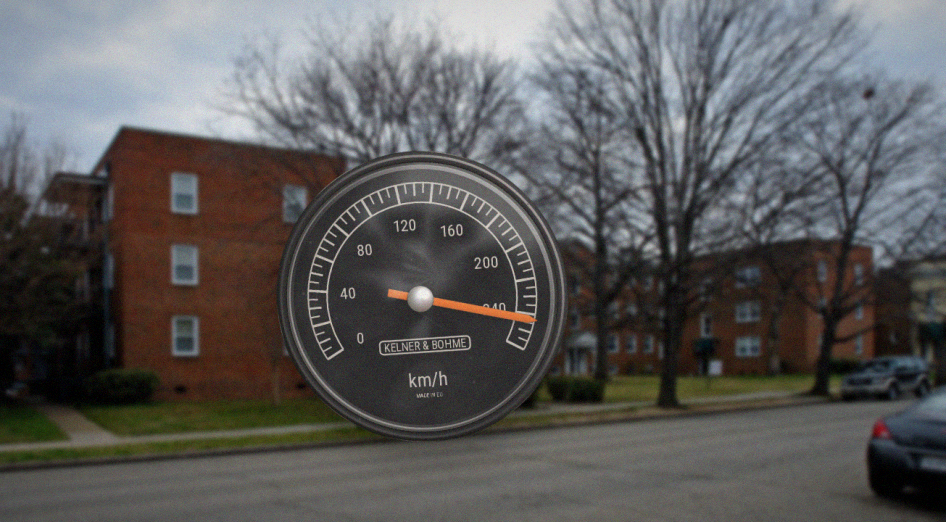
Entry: 242.5; km/h
